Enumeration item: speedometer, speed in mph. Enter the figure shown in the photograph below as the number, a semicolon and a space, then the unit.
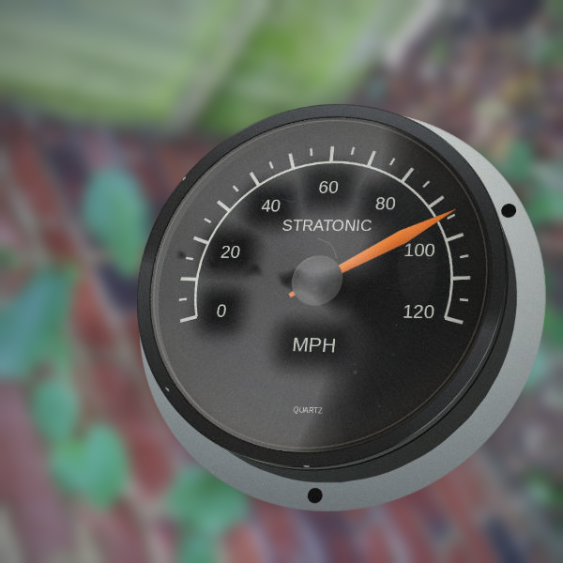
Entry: 95; mph
